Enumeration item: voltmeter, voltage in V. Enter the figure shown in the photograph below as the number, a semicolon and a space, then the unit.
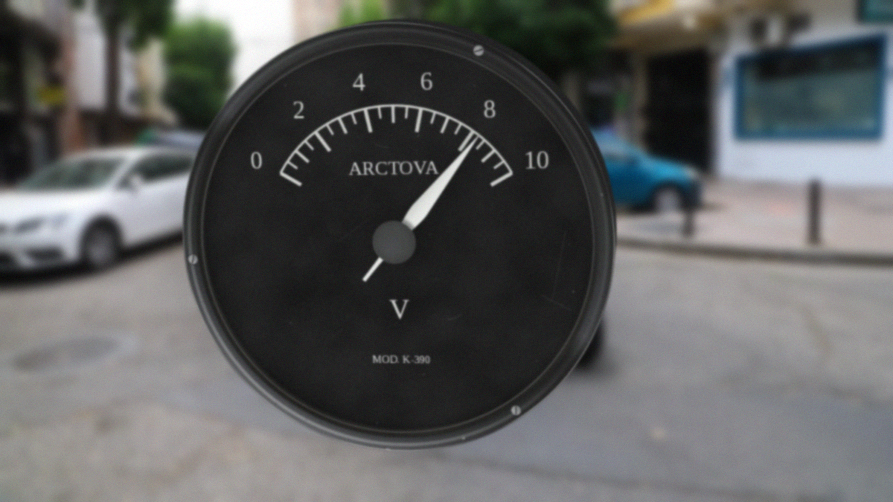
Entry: 8.25; V
